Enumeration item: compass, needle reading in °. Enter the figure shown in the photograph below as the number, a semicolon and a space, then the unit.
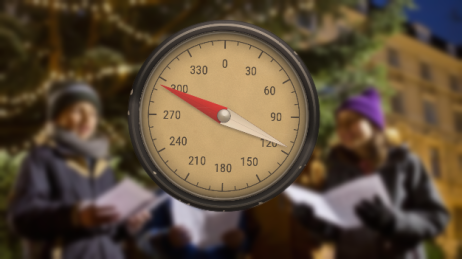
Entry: 295; °
